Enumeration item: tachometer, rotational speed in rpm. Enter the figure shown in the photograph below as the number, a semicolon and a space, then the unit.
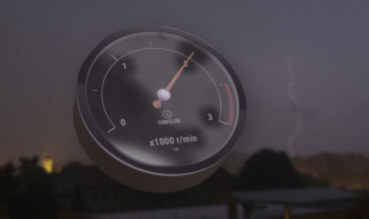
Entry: 2000; rpm
